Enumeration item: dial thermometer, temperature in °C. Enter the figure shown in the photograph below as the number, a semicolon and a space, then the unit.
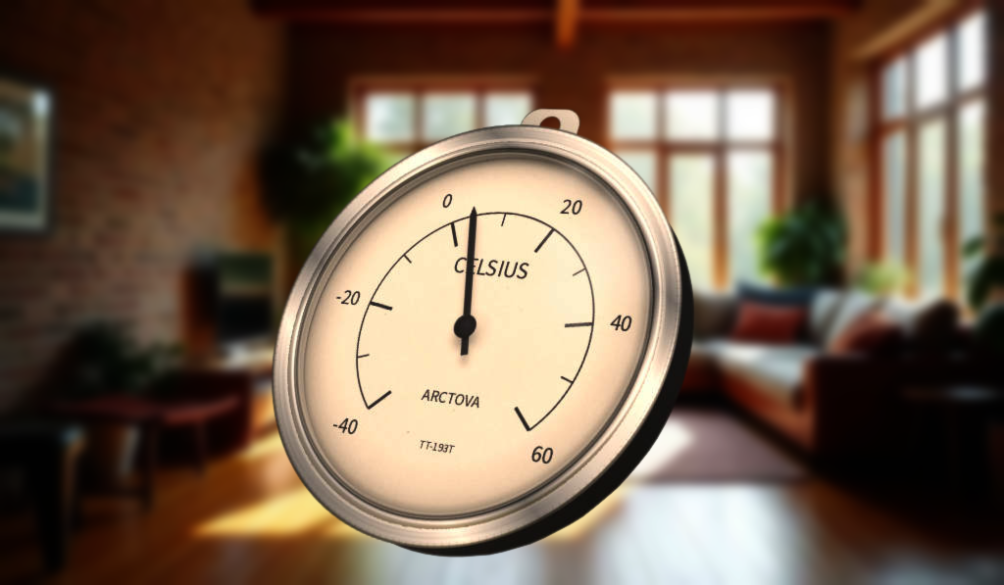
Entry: 5; °C
